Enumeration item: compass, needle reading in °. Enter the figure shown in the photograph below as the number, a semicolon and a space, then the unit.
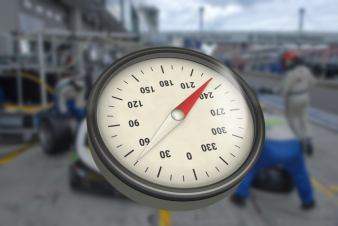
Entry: 230; °
